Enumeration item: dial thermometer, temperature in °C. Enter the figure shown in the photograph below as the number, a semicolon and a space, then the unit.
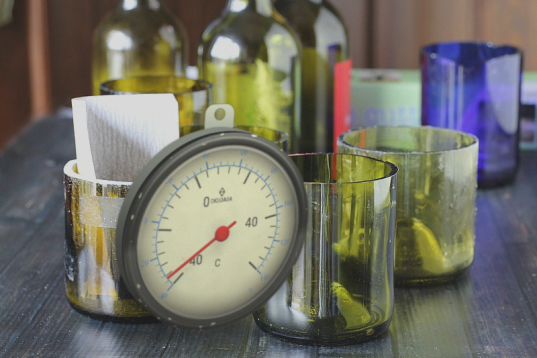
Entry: -36; °C
